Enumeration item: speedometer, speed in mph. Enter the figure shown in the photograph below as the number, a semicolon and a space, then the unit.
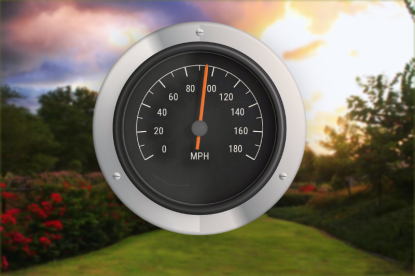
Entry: 95; mph
